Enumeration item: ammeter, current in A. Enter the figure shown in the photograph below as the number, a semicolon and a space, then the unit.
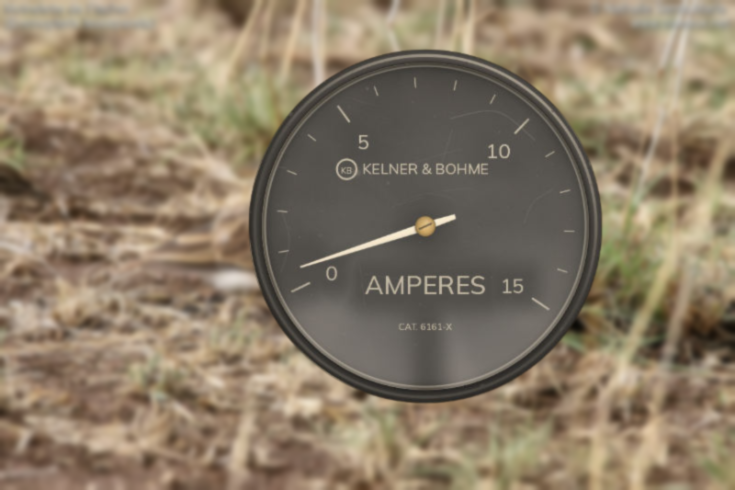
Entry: 0.5; A
